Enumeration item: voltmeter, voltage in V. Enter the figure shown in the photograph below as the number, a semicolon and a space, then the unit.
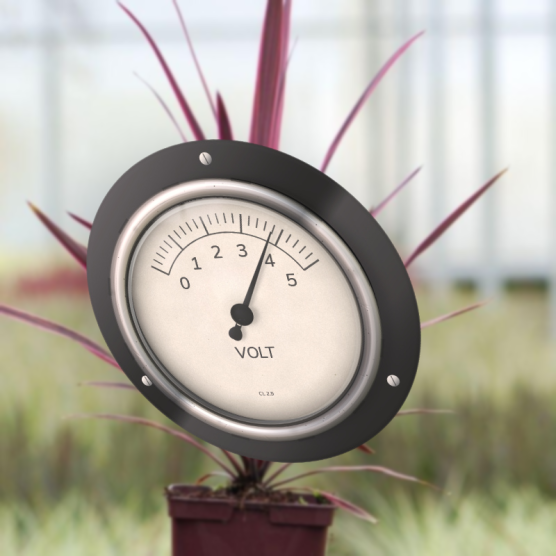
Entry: 3.8; V
